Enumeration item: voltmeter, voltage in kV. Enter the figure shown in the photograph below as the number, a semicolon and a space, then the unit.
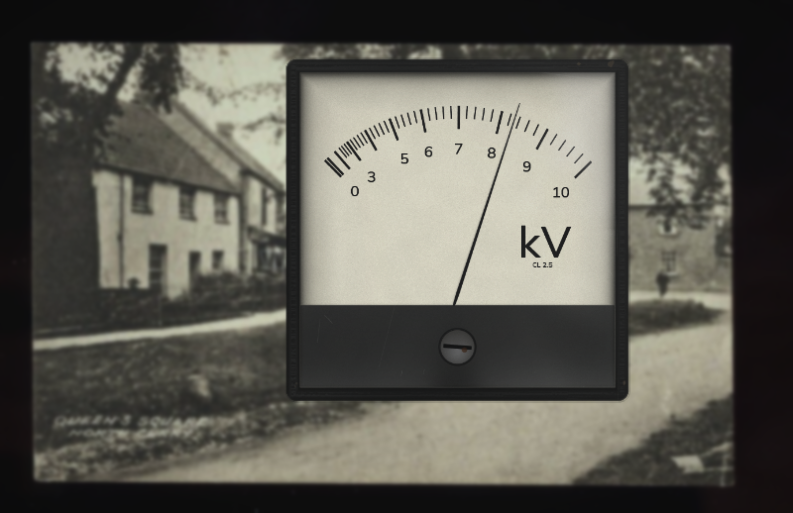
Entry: 8.3; kV
